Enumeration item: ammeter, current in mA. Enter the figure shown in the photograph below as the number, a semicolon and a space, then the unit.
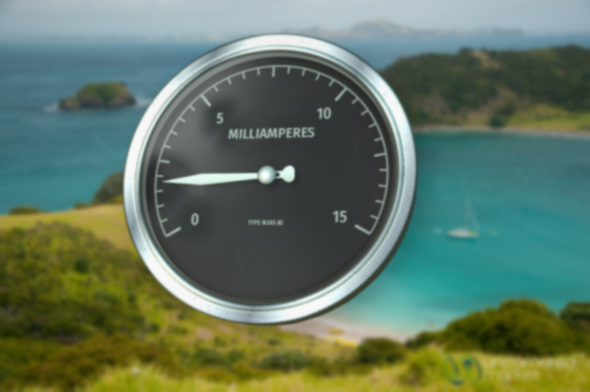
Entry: 1.75; mA
